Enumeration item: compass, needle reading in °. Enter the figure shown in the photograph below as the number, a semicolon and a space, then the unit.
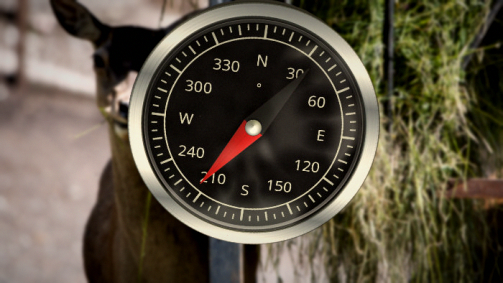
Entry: 215; °
